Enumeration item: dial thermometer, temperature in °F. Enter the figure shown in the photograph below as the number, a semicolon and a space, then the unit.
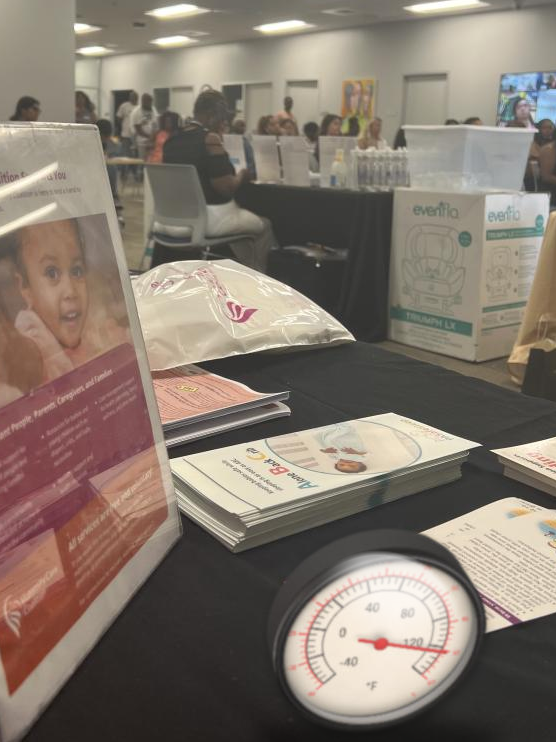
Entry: 120; °F
